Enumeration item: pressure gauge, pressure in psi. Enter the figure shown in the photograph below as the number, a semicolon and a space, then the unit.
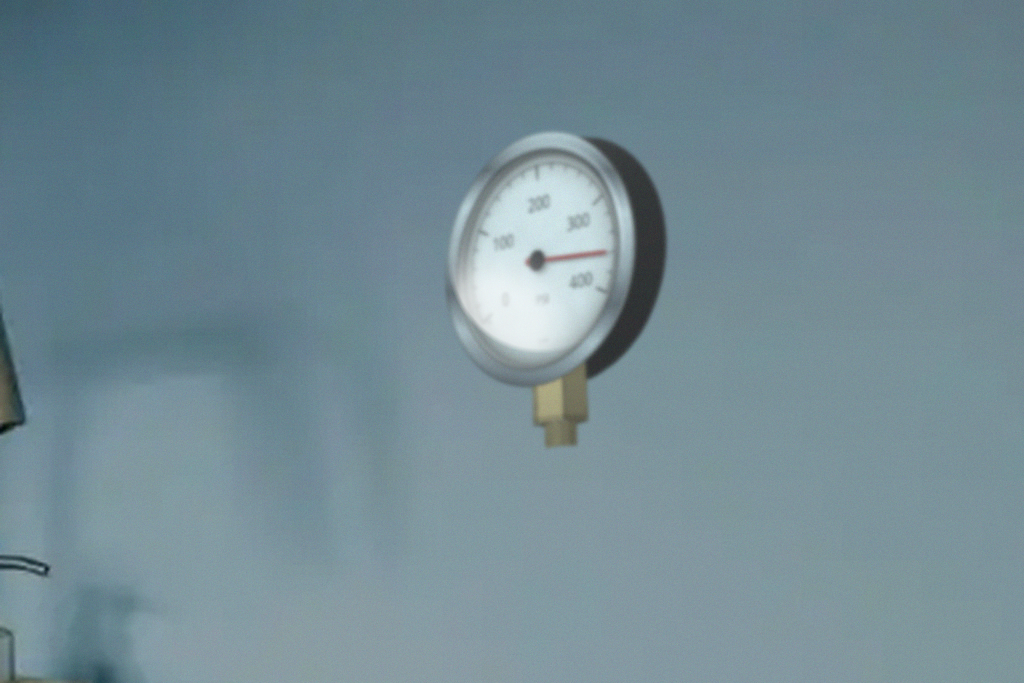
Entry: 360; psi
